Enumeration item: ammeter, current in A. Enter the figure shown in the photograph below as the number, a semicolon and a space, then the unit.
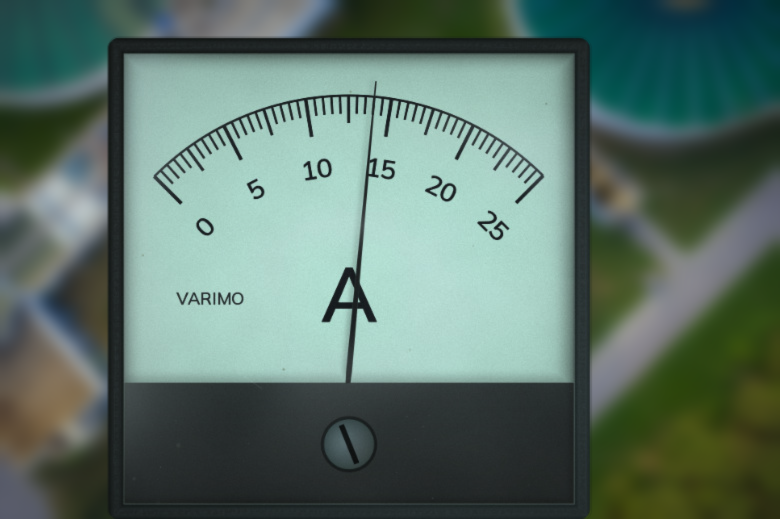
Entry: 14; A
